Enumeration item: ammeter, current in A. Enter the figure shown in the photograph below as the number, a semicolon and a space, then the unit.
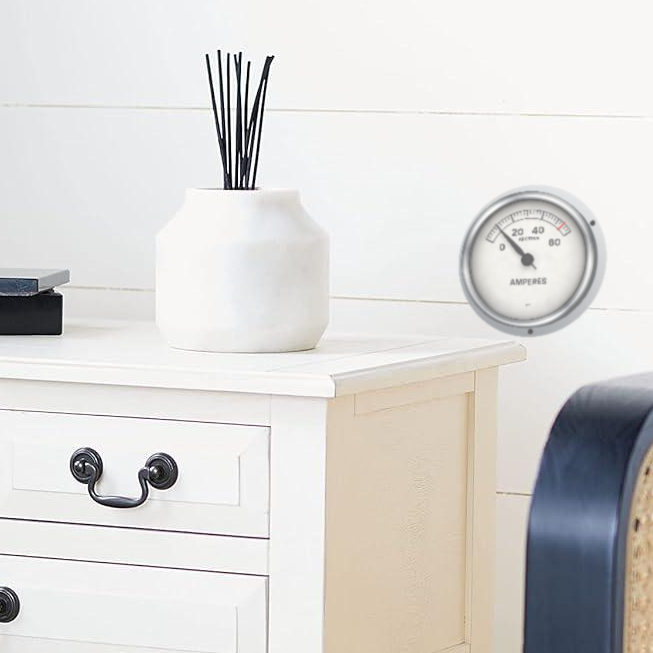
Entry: 10; A
